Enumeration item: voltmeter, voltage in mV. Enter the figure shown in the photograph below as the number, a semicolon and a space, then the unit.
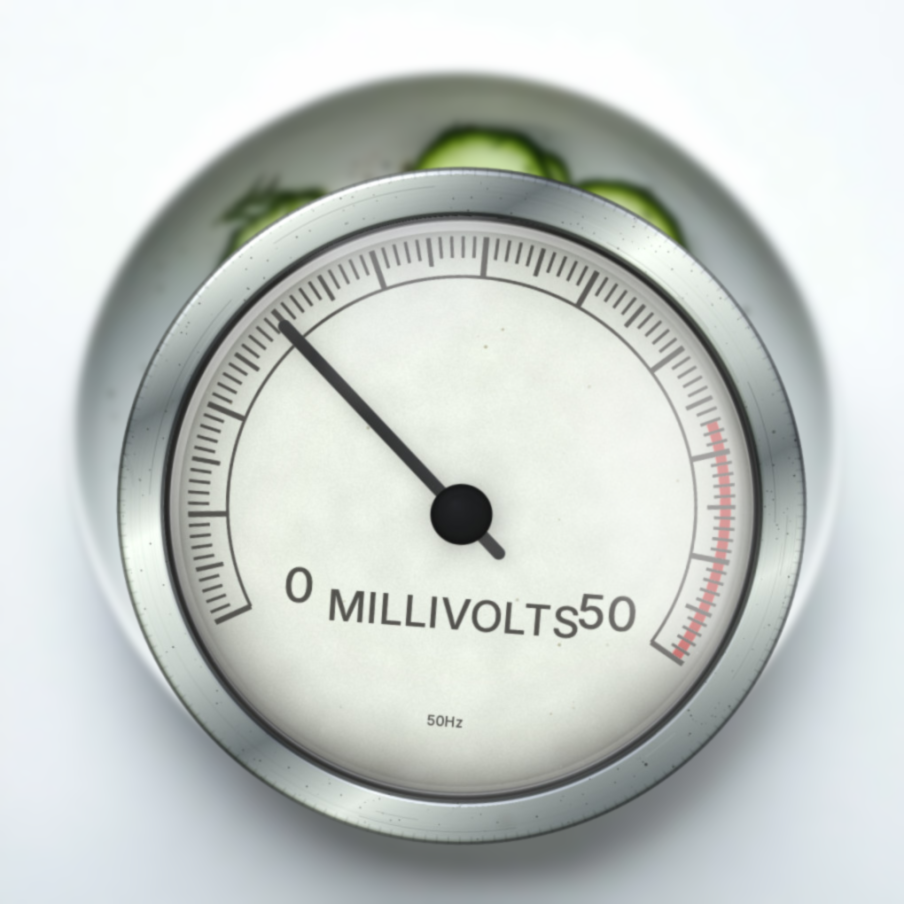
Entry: 15; mV
